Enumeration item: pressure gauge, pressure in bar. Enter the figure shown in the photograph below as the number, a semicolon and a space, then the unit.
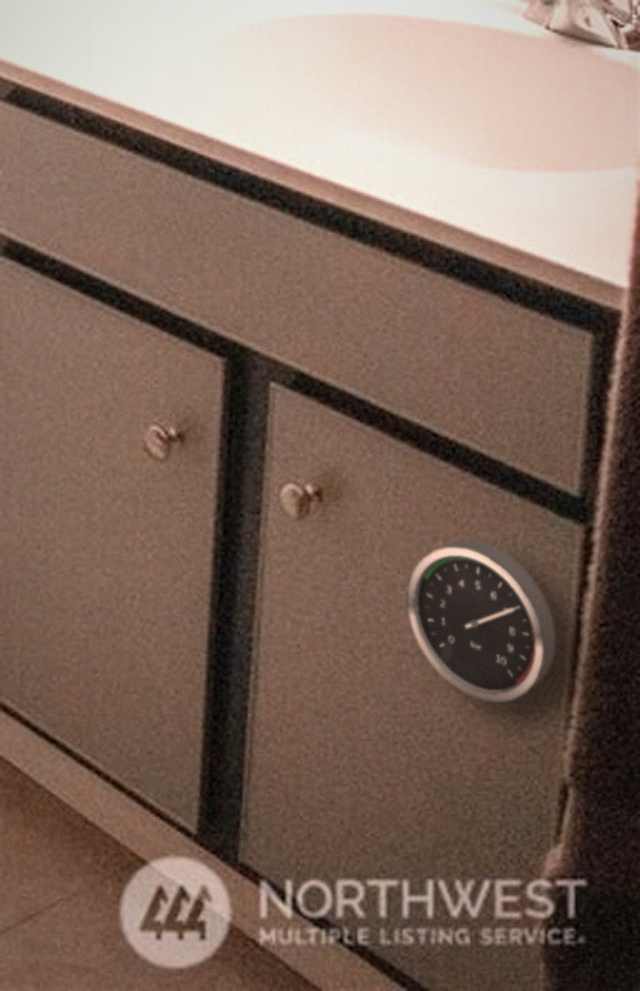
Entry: 7; bar
